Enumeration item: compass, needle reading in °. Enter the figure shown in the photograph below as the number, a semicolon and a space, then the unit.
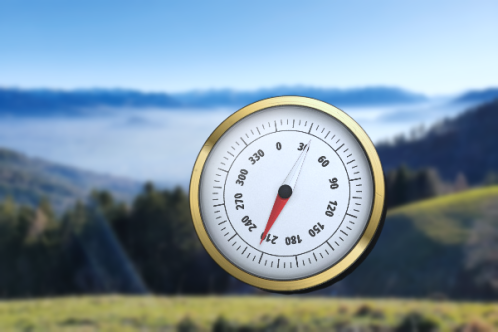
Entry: 215; °
